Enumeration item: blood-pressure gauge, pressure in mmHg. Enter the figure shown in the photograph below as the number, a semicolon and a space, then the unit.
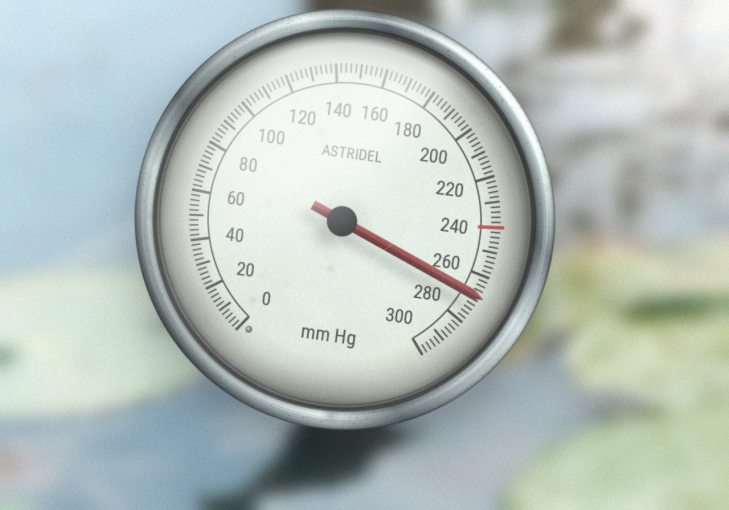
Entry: 268; mmHg
